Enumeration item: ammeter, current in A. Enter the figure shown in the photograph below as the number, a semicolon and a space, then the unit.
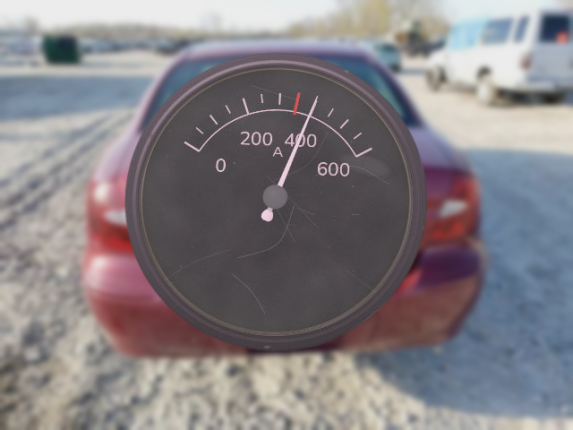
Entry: 400; A
